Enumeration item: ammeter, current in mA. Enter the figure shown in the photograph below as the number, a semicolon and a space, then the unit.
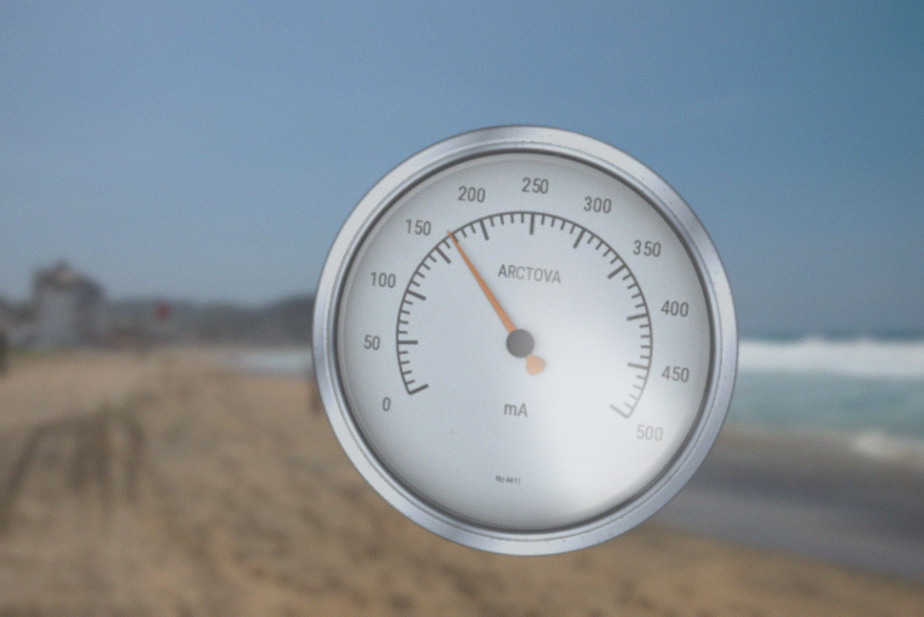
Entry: 170; mA
